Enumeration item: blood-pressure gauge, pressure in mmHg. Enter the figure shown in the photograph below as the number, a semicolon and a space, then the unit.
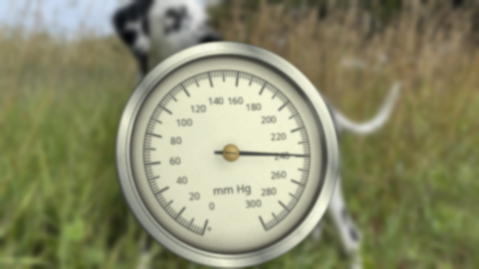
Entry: 240; mmHg
